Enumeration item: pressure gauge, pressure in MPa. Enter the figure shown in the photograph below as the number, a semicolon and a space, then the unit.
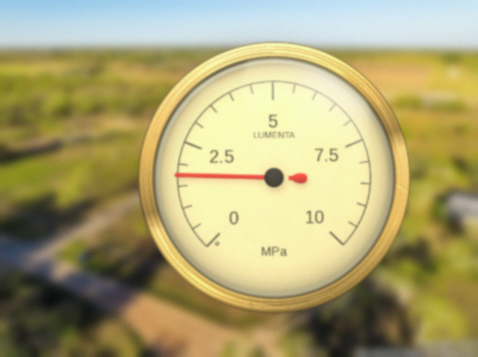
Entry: 1.75; MPa
